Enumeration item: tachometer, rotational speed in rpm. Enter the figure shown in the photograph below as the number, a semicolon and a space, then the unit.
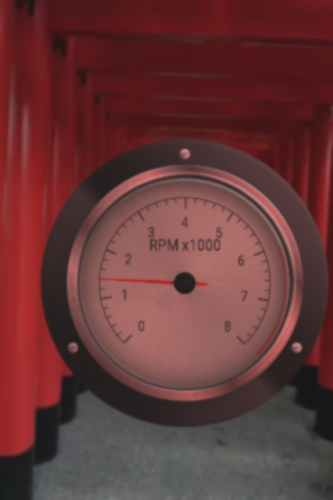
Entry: 1400; rpm
